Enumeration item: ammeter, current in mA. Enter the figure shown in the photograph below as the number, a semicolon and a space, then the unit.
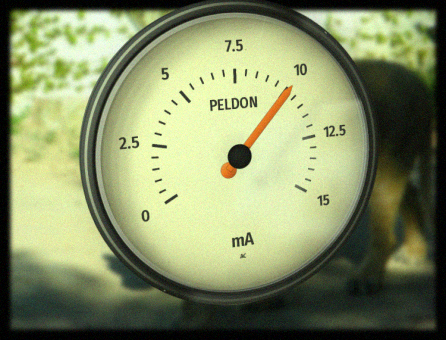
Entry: 10; mA
